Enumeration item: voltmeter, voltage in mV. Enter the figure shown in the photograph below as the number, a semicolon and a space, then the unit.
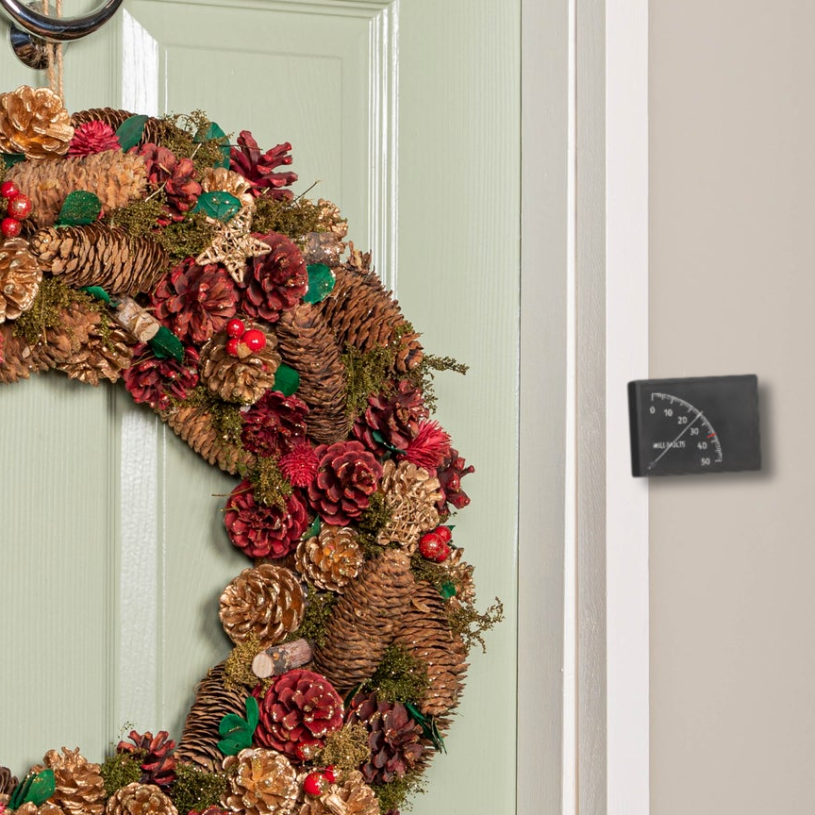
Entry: 25; mV
